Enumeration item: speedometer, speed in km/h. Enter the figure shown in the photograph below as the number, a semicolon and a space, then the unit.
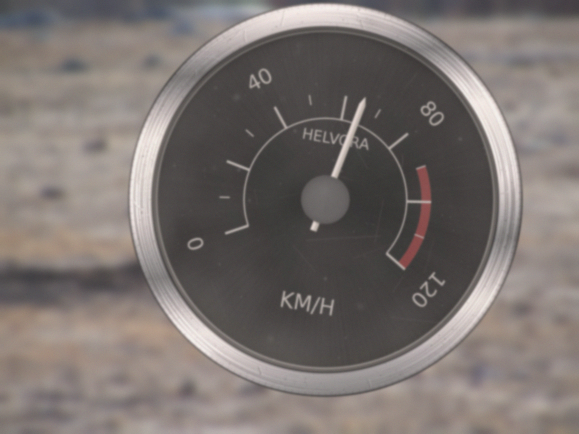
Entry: 65; km/h
